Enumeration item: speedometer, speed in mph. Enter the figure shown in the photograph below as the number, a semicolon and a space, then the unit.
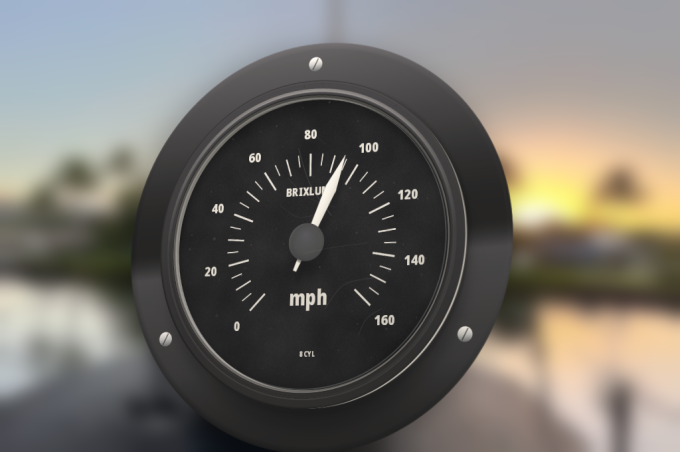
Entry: 95; mph
